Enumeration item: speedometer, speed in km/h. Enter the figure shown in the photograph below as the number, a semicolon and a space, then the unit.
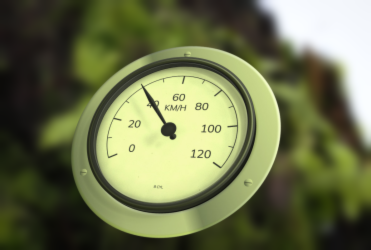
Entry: 40; km/h
